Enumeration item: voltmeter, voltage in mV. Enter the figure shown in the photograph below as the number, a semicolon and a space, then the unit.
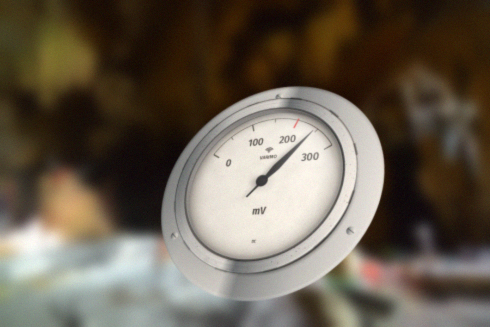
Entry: 250; mV
